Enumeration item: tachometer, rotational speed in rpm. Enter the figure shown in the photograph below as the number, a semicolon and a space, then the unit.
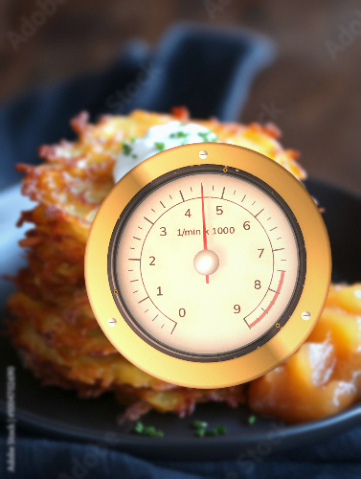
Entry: 4500; rpm
